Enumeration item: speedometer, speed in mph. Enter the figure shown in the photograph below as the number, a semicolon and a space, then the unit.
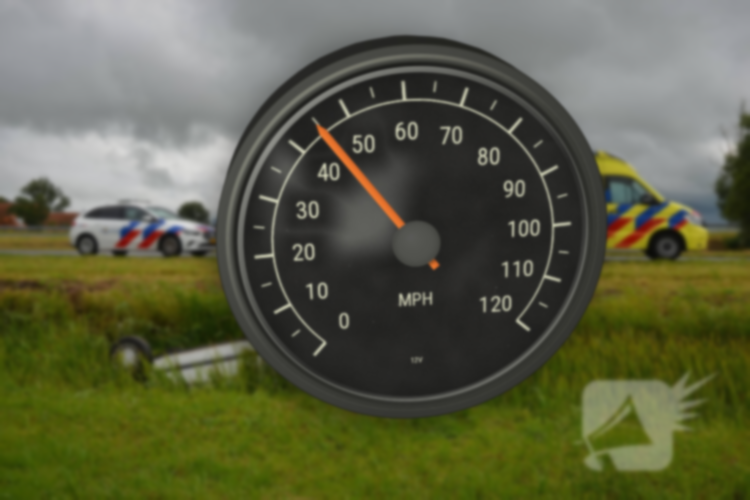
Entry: 45; mph
